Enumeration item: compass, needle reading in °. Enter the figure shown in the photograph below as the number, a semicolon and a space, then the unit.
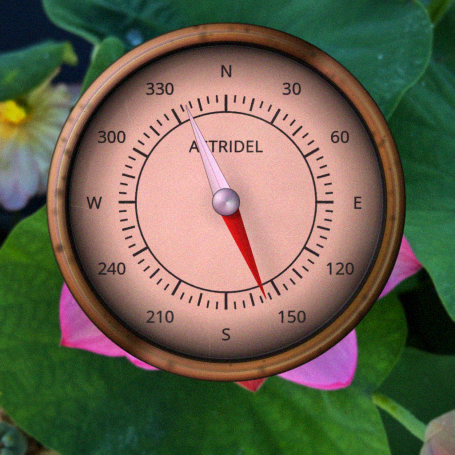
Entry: 157.5; °
